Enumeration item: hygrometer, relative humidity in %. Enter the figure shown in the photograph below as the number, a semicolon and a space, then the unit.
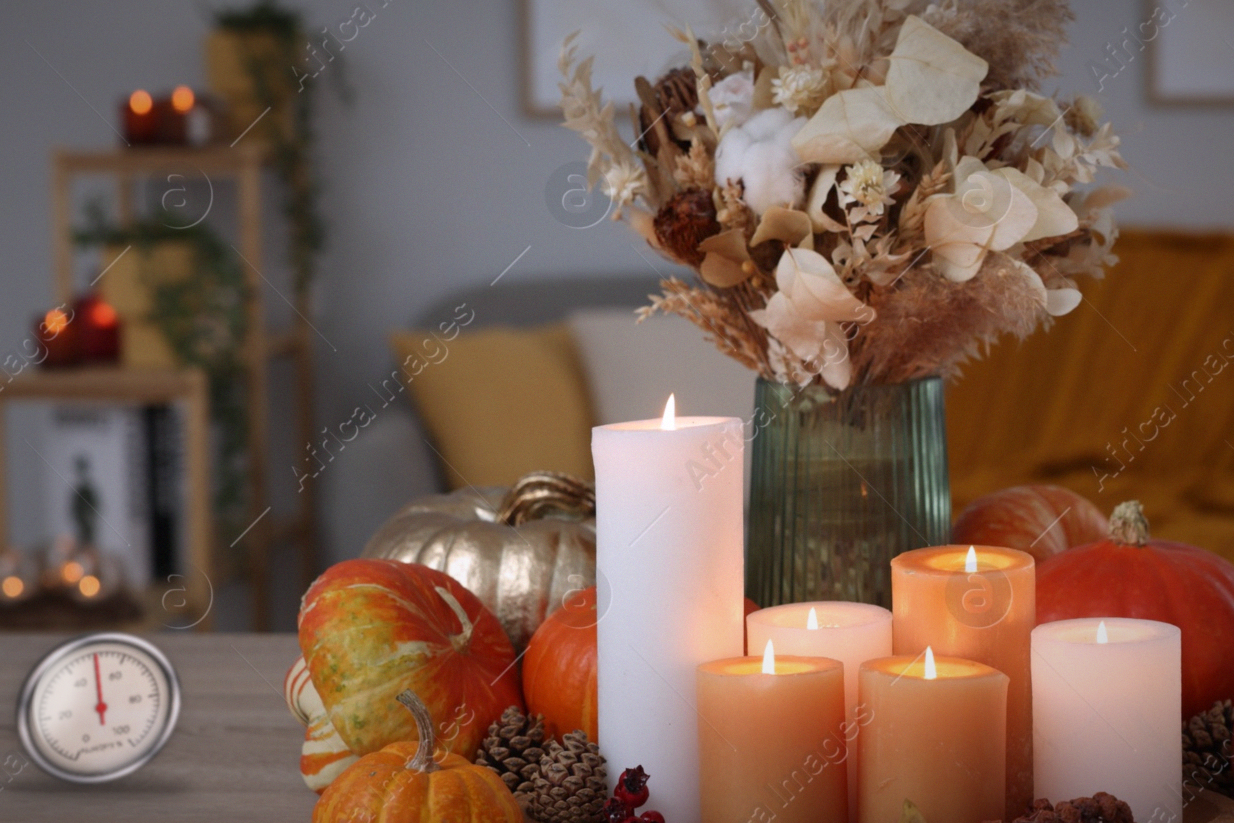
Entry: 50; %
